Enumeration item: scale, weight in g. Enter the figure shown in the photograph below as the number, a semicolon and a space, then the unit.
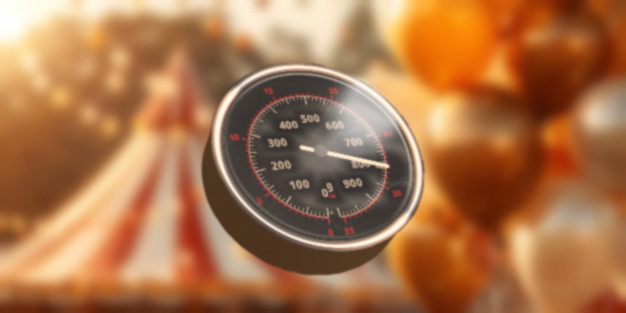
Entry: 800; g
